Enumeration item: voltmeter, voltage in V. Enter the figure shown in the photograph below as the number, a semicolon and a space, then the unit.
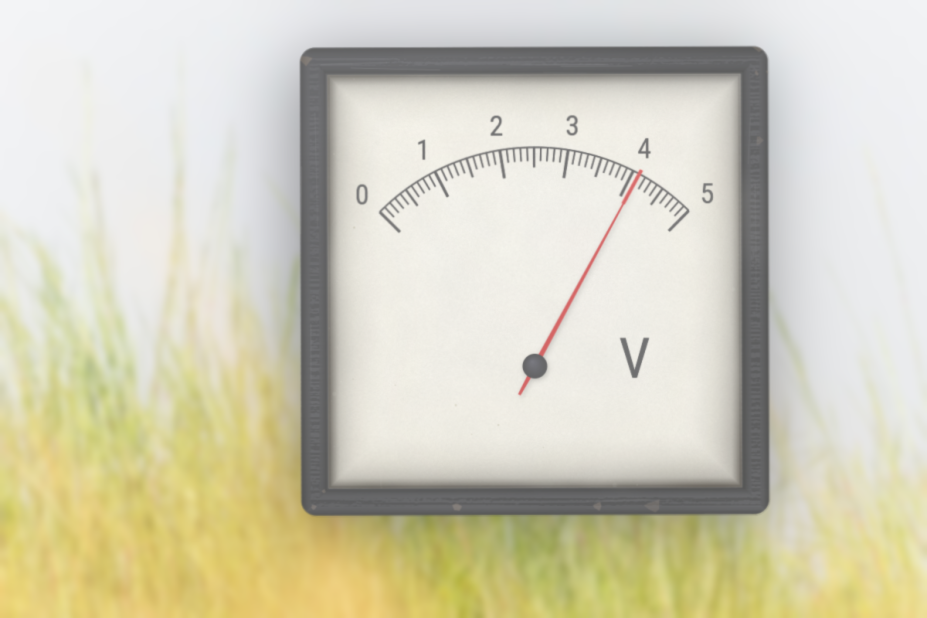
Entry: 4.1; V
